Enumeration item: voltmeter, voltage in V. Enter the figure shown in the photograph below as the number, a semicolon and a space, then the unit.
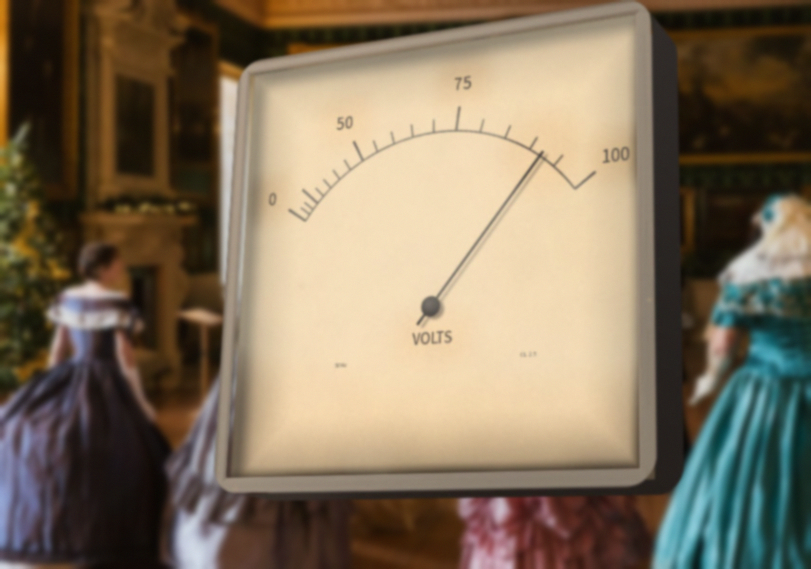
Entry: 92.5; V
